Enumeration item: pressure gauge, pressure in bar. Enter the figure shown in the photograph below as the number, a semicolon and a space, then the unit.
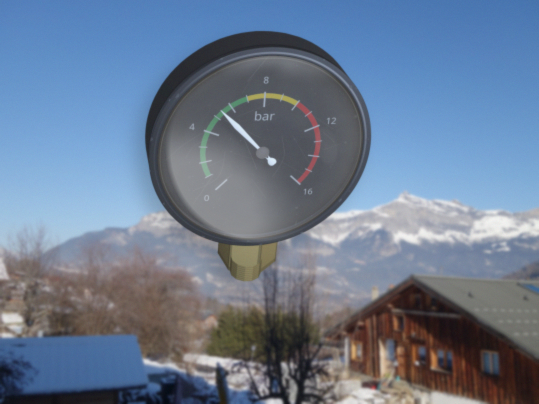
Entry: 5.5; bar
